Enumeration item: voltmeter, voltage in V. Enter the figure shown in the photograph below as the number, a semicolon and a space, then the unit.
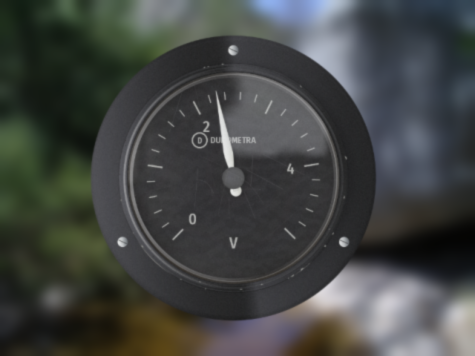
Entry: 2.3; V
